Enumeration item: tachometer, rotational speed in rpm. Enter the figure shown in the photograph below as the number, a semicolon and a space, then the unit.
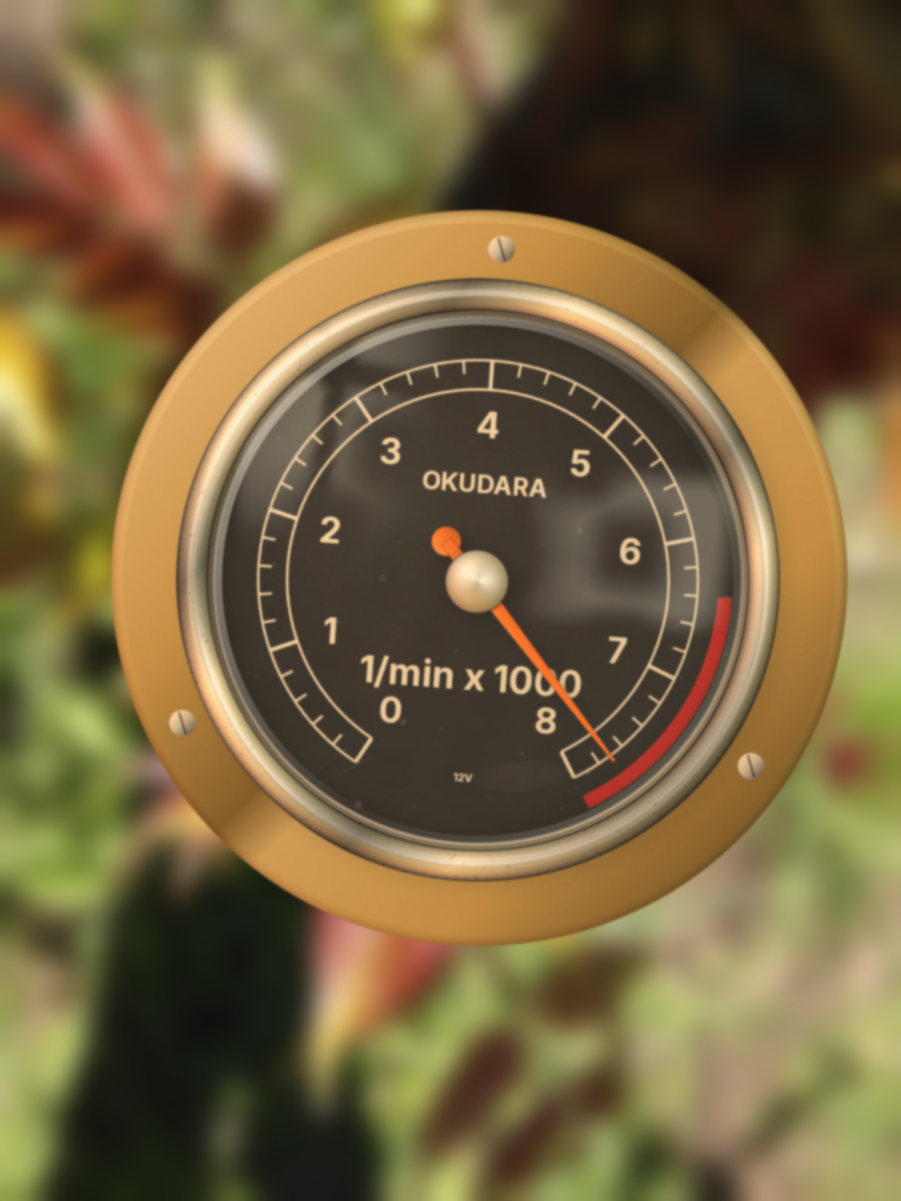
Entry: 7700; rpm
